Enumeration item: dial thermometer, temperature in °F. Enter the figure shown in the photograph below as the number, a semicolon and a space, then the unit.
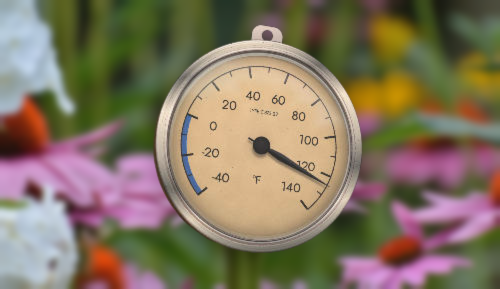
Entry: 125; °F
